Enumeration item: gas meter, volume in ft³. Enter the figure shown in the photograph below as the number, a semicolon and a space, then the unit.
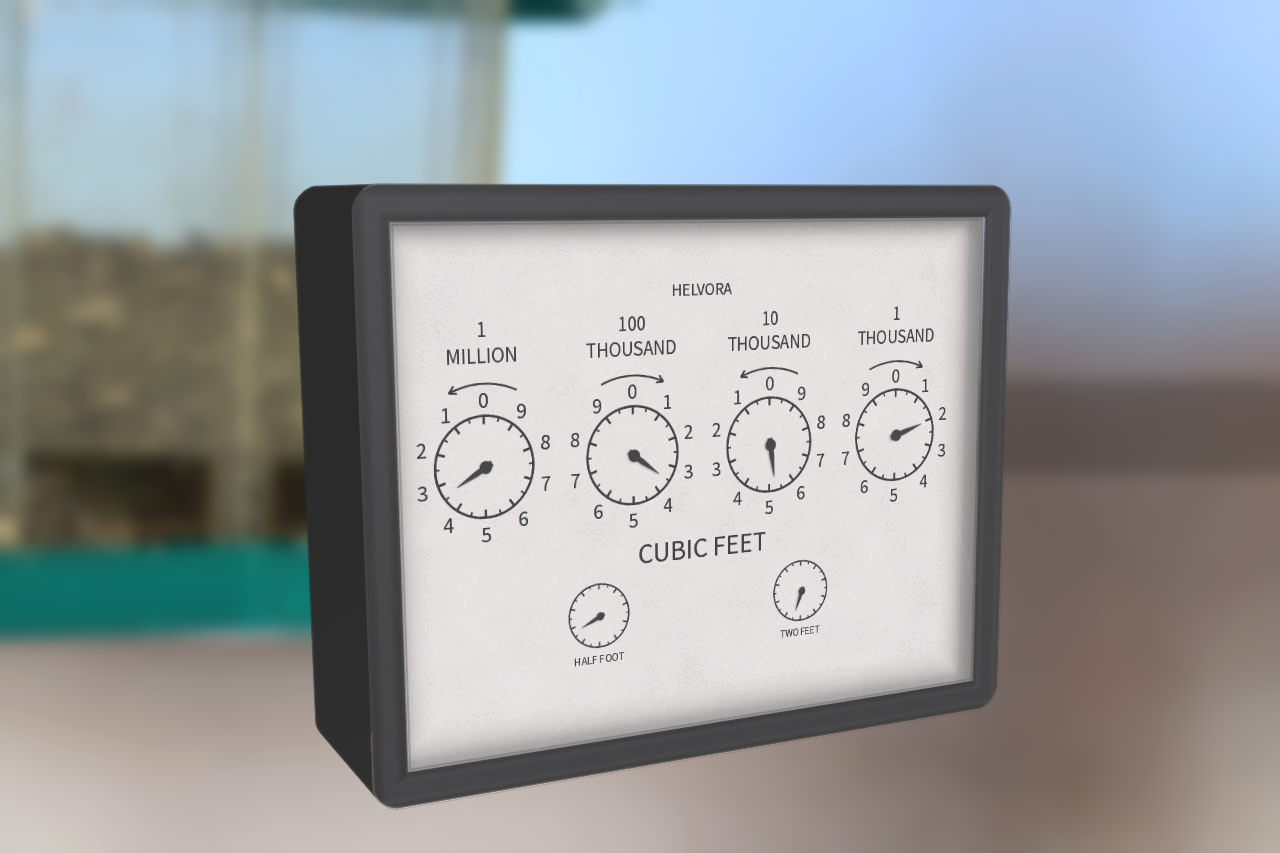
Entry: 335200; ft³
